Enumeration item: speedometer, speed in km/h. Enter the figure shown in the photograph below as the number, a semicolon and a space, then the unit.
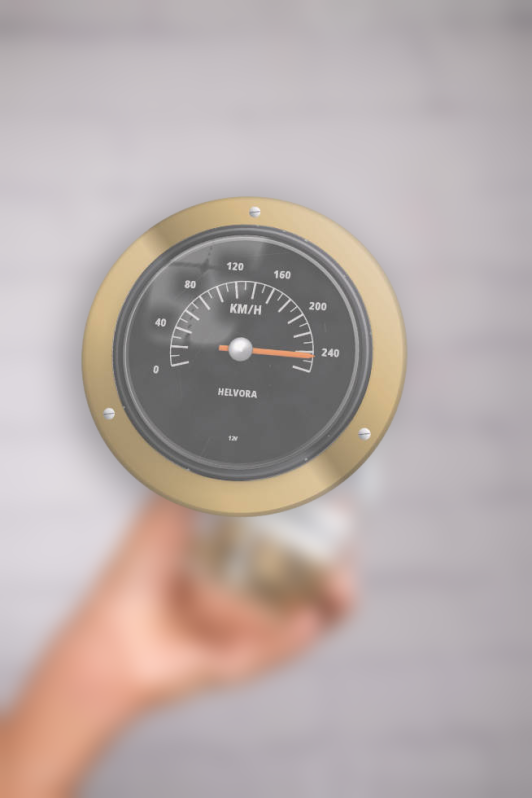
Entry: 245; km/h
